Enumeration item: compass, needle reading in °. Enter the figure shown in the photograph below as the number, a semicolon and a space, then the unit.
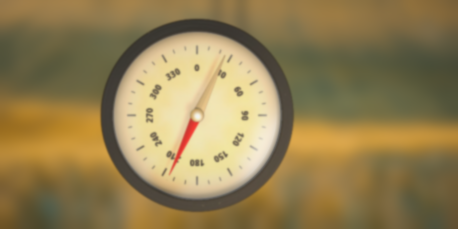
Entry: 205; °
